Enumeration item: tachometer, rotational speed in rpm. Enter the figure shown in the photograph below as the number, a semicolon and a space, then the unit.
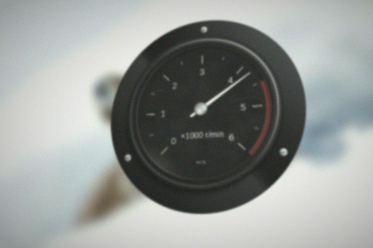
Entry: 4250; rpm
